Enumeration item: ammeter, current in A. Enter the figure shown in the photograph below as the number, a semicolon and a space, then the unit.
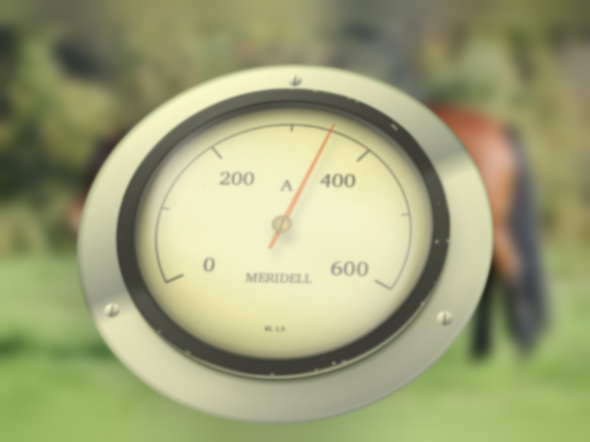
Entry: 350; A
